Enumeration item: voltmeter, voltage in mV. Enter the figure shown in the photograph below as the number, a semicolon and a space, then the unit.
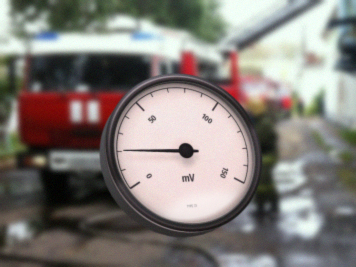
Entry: 20; mV
